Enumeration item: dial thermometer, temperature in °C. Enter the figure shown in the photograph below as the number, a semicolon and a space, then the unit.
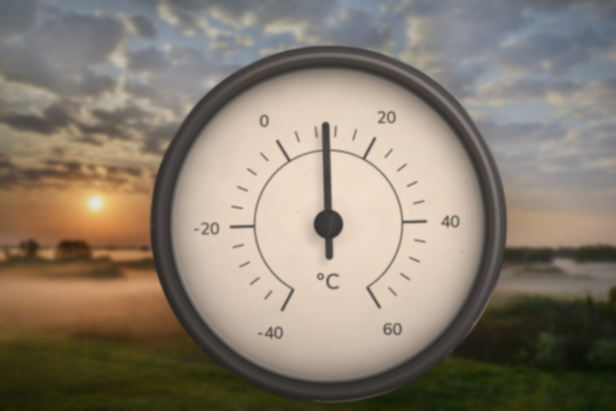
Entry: 10; °C
